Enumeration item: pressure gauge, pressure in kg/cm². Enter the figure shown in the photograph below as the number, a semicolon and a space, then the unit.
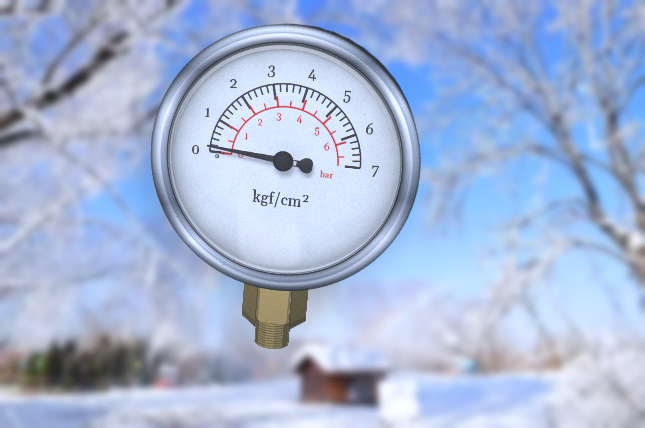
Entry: 0.2; kg/cm²
